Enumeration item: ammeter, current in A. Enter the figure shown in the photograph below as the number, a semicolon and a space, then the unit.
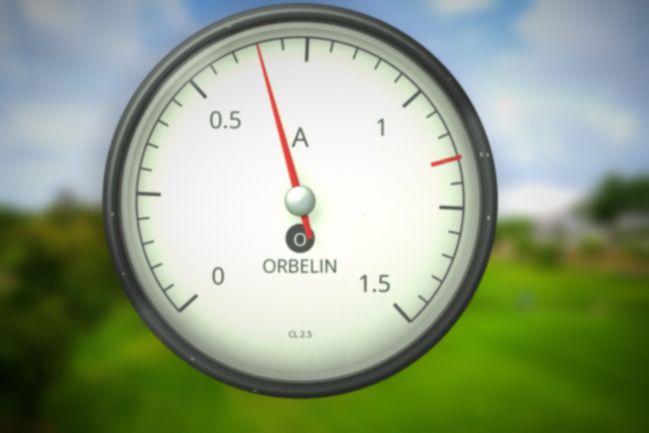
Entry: 0.65; A
